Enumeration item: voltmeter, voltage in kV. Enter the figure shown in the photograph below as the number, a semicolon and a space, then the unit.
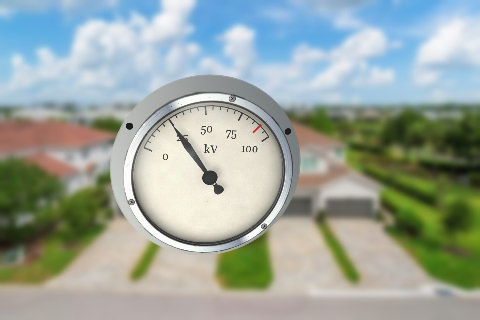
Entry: 25; kV
